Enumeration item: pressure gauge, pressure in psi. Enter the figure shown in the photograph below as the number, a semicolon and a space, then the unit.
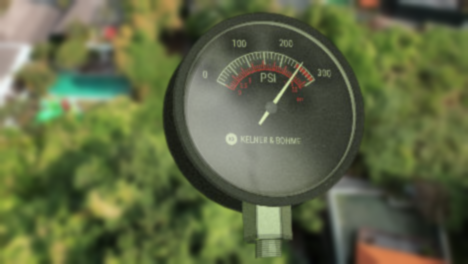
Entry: 250; psi
